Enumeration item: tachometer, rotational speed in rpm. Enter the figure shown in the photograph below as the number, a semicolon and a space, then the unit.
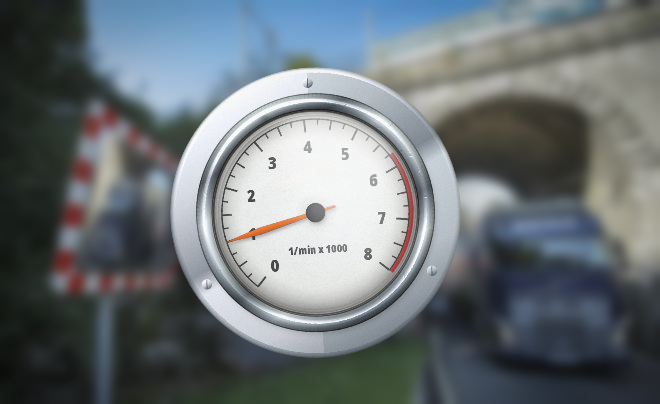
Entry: 1000; rpm
